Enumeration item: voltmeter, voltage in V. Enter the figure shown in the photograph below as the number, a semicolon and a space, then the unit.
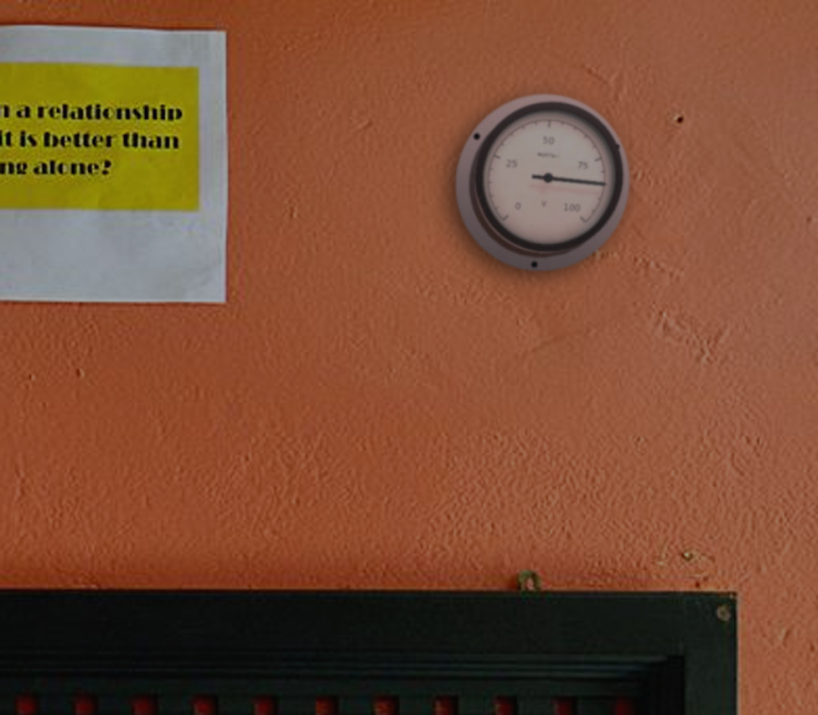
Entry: 85; V
